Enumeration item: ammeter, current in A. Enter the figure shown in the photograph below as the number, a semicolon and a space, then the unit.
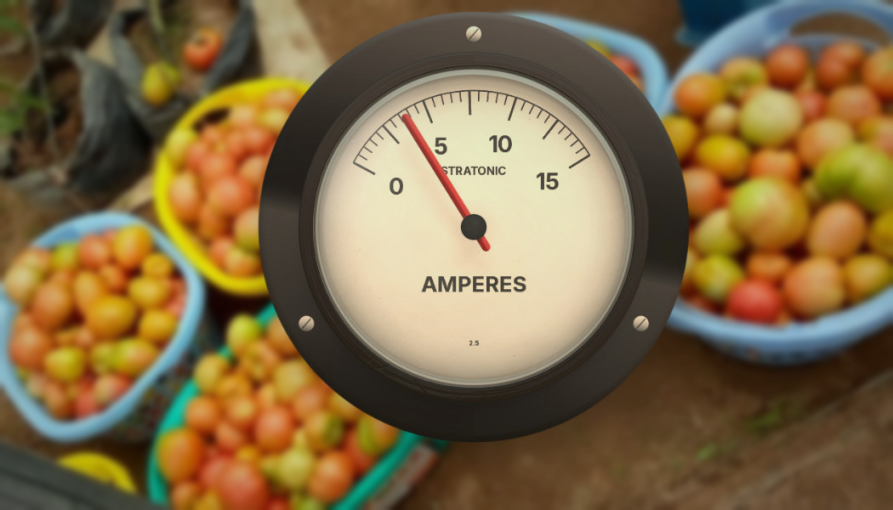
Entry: 3.75; A
